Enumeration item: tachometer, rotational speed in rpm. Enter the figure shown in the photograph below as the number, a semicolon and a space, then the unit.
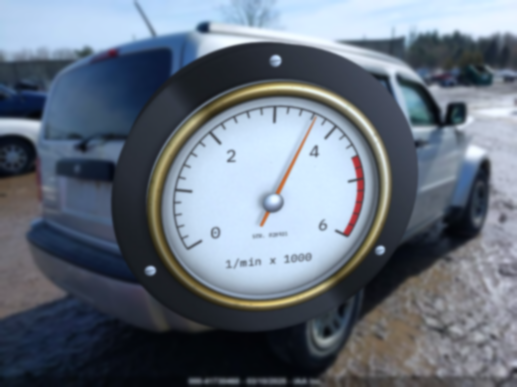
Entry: 3600; rpm
